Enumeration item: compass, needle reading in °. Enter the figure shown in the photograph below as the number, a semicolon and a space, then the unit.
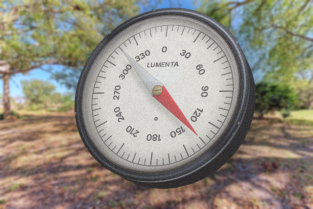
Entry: 135; °
